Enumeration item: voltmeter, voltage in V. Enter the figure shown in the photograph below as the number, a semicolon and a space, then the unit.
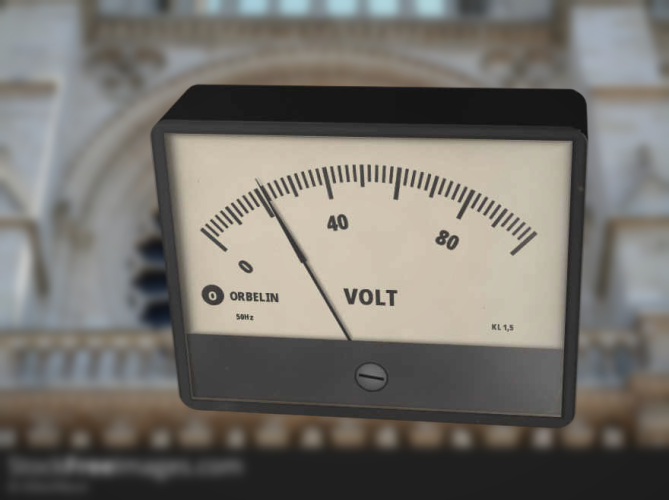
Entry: 22; V
